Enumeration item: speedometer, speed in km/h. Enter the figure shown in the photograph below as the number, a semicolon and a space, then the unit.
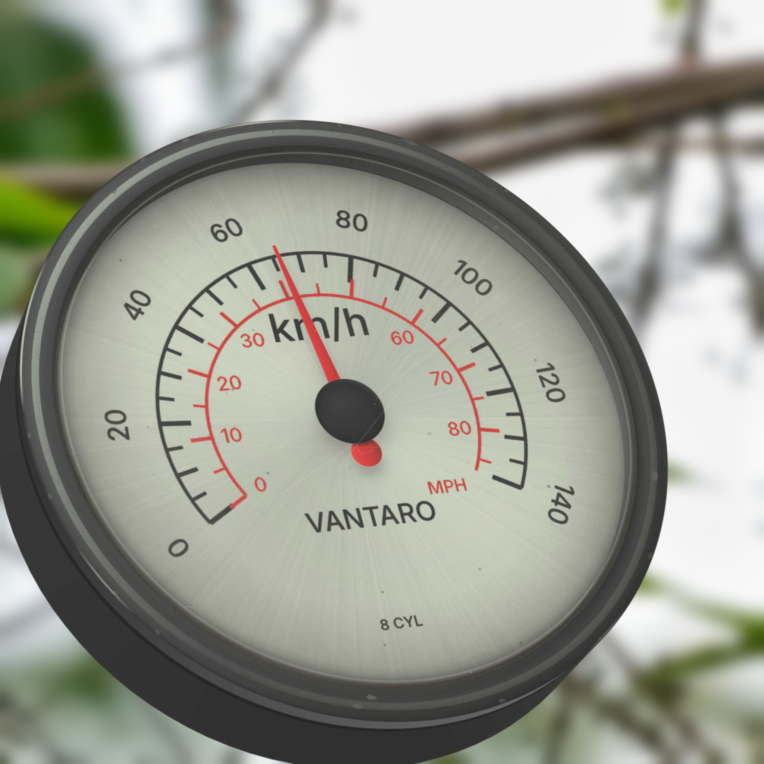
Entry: 65; km/h
